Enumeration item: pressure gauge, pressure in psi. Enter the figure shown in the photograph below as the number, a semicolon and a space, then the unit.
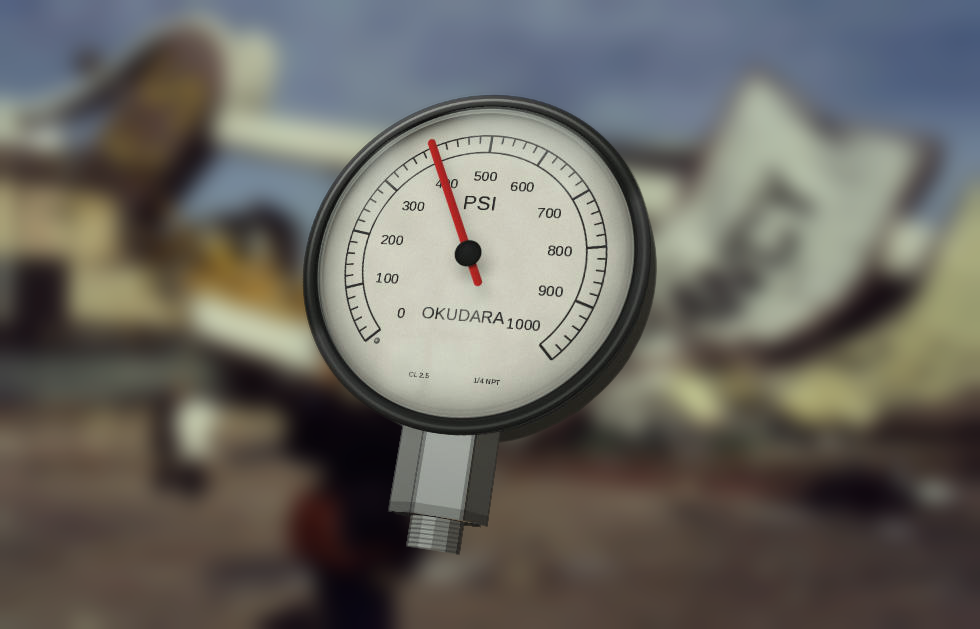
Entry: 400; psi
